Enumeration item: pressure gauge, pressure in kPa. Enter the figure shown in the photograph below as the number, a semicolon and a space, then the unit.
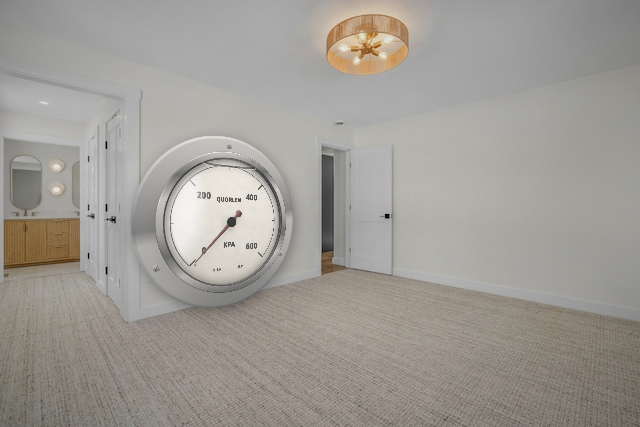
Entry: 0; kPa
